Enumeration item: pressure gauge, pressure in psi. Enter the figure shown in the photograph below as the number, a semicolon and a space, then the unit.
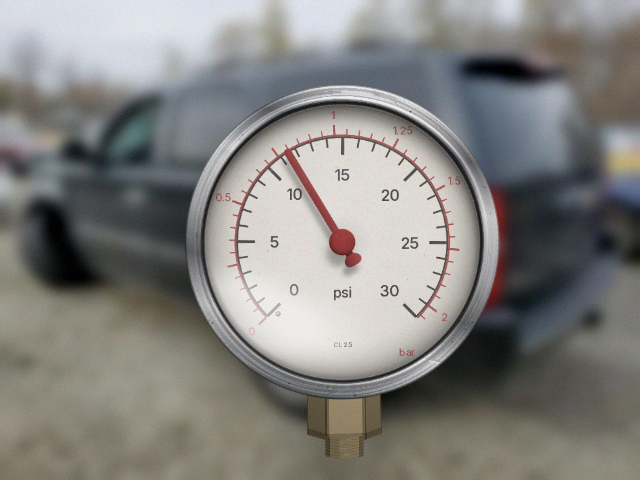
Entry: 11.5; psi
